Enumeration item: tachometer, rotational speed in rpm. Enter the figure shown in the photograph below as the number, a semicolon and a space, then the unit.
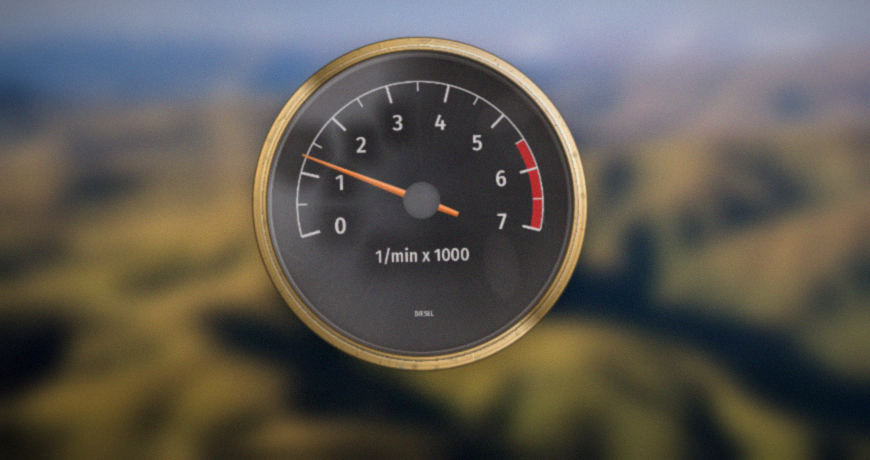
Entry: 1250; rpm
